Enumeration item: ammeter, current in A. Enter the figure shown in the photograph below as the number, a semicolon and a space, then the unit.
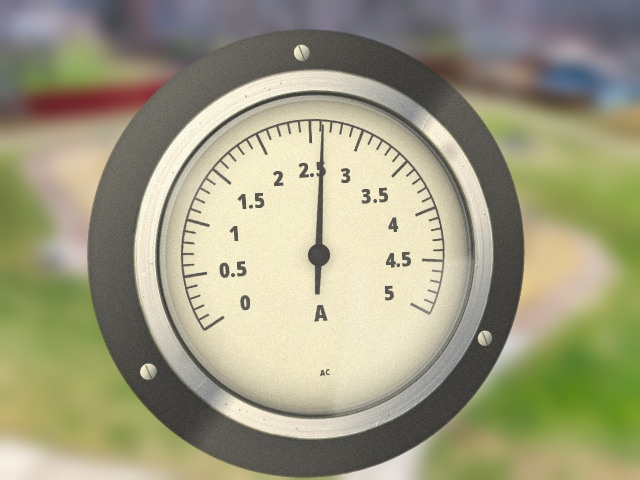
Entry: 2.6; A
